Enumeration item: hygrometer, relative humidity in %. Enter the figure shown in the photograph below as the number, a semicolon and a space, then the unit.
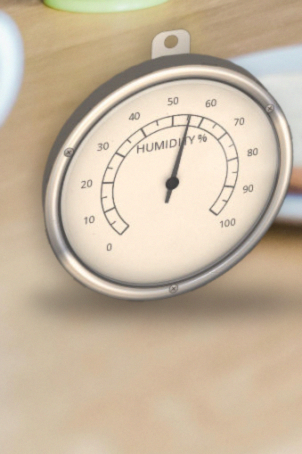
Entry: 55; %
